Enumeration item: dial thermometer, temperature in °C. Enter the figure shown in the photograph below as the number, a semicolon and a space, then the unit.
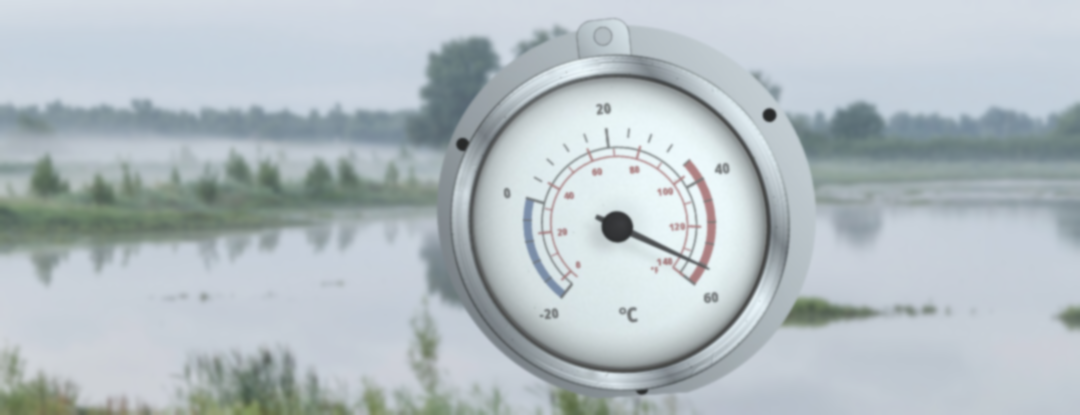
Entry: 56; °C
